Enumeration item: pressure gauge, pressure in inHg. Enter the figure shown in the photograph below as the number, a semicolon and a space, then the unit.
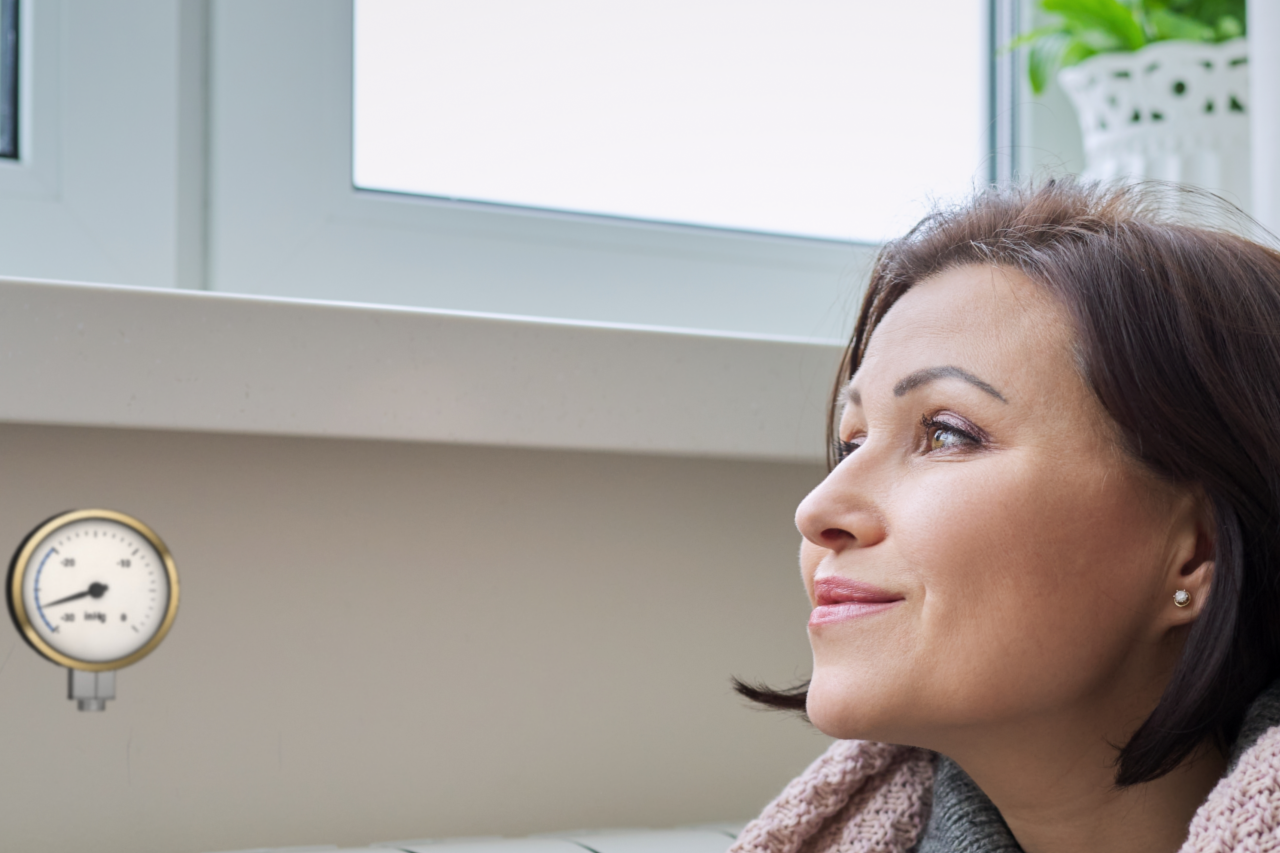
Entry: -27; inHg
